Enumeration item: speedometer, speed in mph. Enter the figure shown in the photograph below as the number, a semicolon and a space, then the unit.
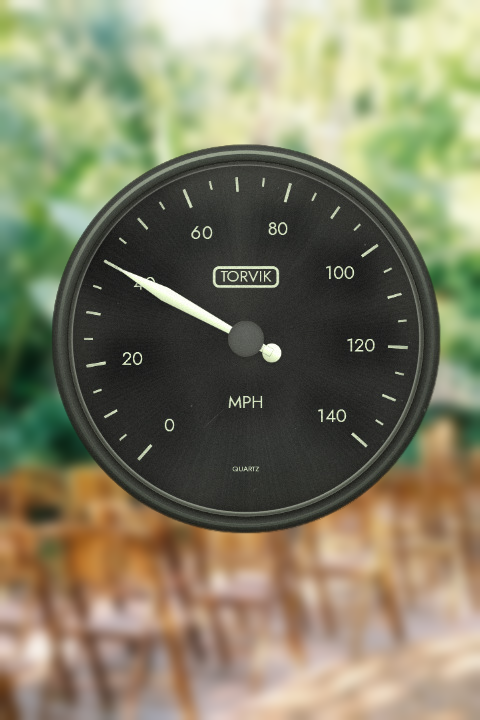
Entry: 40; mph
